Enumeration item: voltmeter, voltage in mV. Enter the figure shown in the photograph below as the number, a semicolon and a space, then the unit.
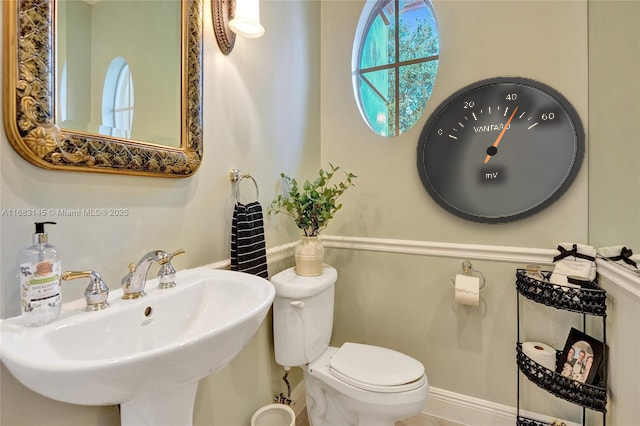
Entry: 45; mV
